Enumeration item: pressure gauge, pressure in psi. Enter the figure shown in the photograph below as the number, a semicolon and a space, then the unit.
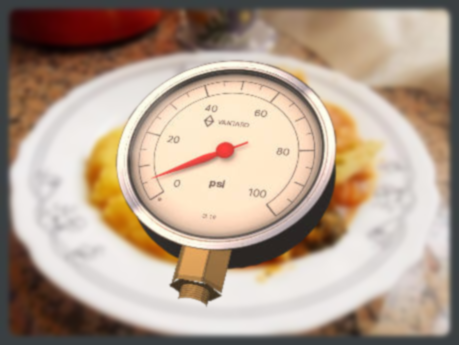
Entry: 5; psi
